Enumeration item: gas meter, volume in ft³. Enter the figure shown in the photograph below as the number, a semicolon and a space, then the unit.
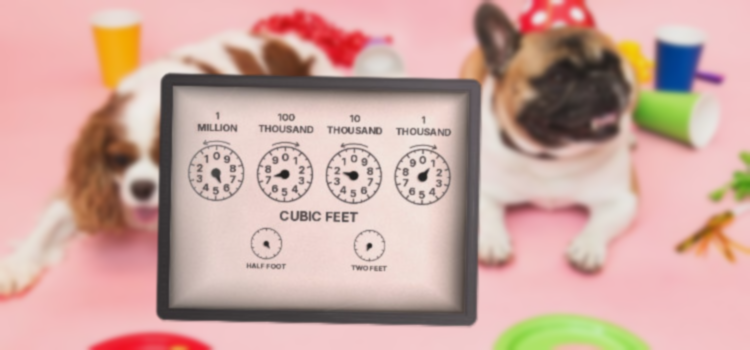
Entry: 572100; ft³
